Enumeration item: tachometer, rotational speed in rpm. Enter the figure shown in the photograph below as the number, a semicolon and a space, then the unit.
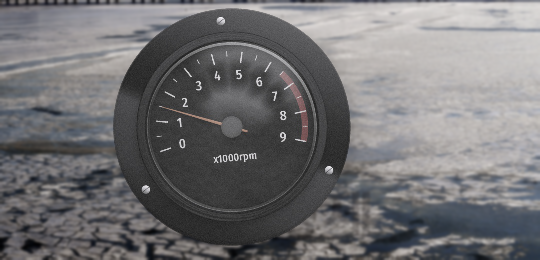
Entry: 1500; rpm
